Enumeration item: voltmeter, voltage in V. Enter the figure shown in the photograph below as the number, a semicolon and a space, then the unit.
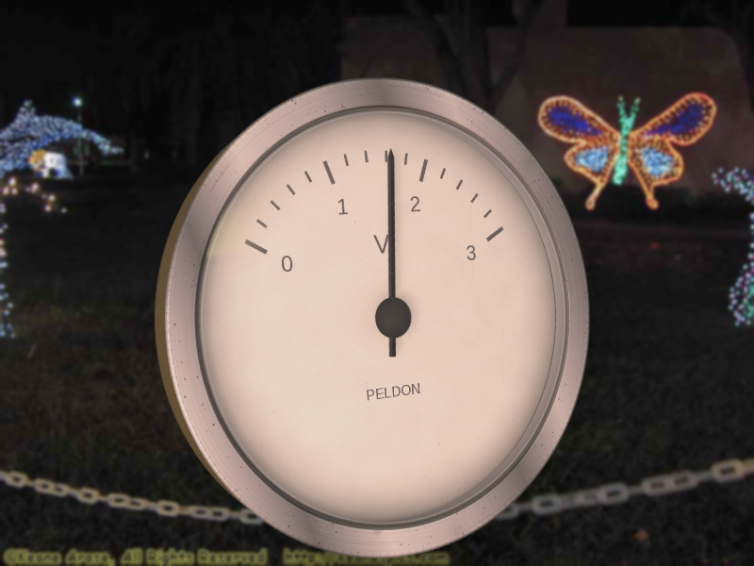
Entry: 1.6; V
